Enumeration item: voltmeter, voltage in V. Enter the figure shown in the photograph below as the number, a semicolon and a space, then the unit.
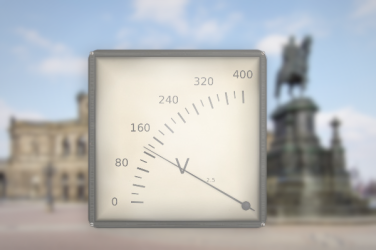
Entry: 130; V
